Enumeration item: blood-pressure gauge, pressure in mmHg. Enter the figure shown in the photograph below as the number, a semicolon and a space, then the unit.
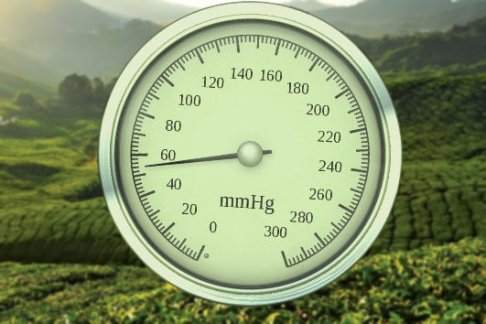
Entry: 54; mmHg
